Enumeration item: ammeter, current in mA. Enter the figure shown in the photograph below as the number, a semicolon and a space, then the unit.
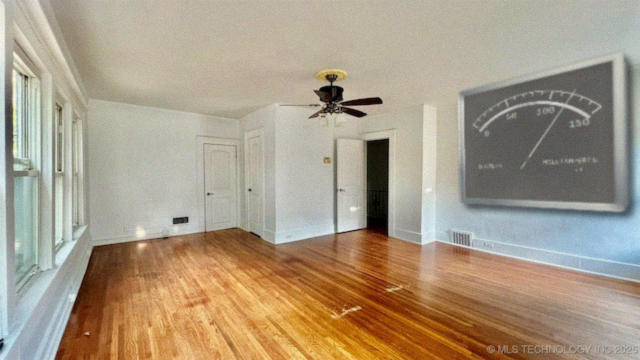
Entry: 120; mA
